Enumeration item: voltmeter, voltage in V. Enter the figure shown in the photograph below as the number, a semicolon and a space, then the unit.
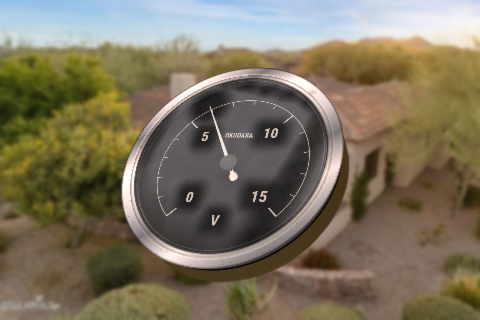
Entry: 6; V
